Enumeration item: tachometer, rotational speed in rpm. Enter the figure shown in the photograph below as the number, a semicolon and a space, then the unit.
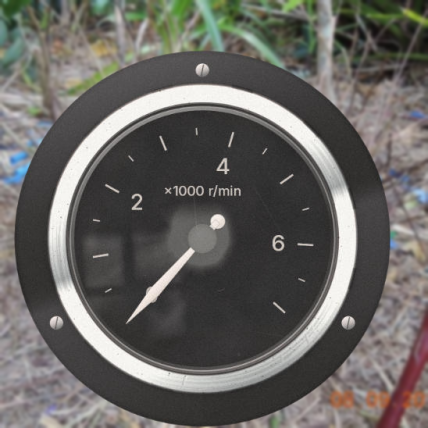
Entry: 0; rpm
